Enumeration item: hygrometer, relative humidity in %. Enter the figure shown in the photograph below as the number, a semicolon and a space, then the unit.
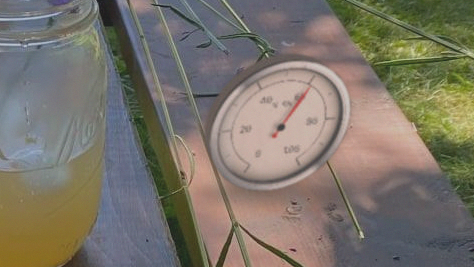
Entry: 60; %
